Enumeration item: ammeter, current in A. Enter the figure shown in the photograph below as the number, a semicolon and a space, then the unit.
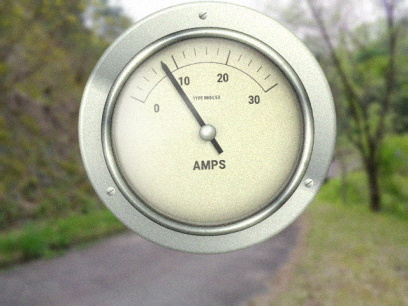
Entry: 8; A
